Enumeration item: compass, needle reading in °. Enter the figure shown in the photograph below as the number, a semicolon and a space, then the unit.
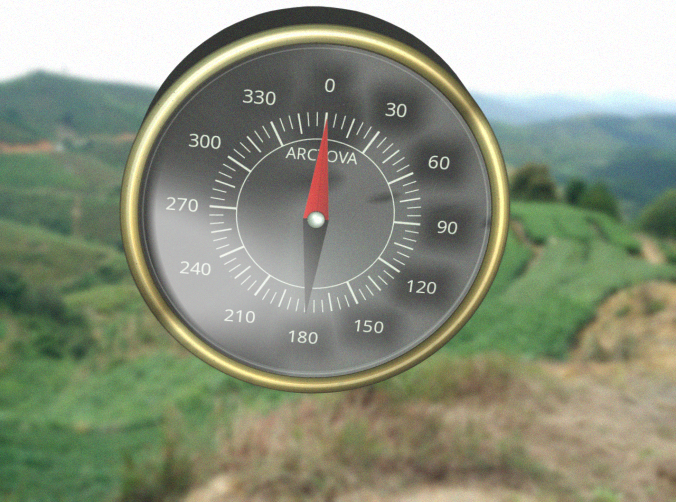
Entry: 0; °
